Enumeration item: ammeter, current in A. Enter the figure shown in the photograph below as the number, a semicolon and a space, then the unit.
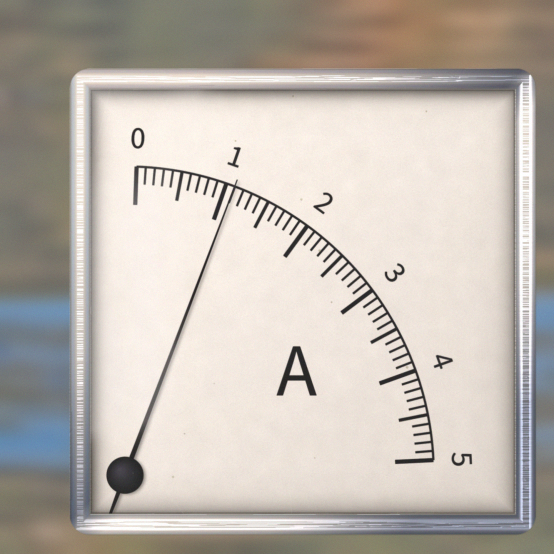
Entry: 1.1; A
